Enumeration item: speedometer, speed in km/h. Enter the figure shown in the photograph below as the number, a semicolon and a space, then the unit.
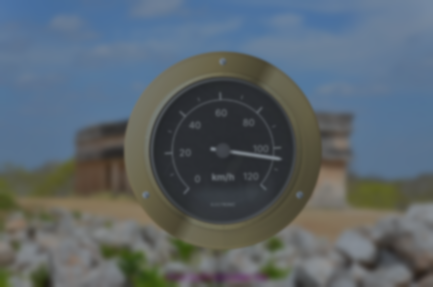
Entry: 105; km/h
